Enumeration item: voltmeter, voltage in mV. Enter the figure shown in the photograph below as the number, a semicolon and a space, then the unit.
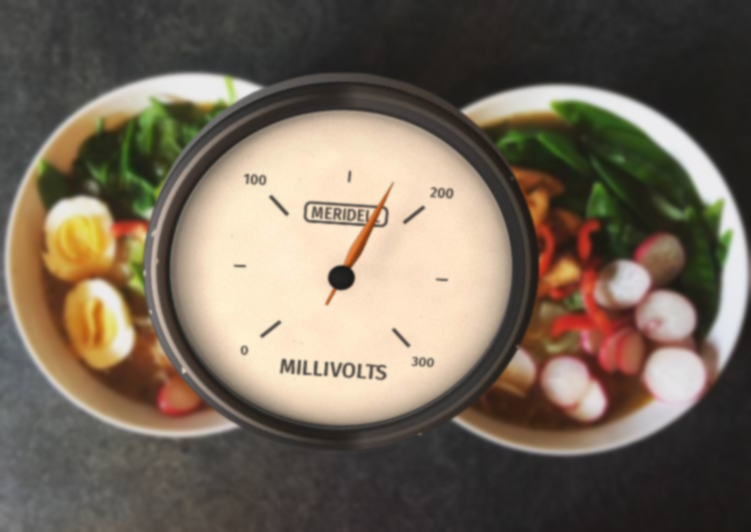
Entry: 175; mV
